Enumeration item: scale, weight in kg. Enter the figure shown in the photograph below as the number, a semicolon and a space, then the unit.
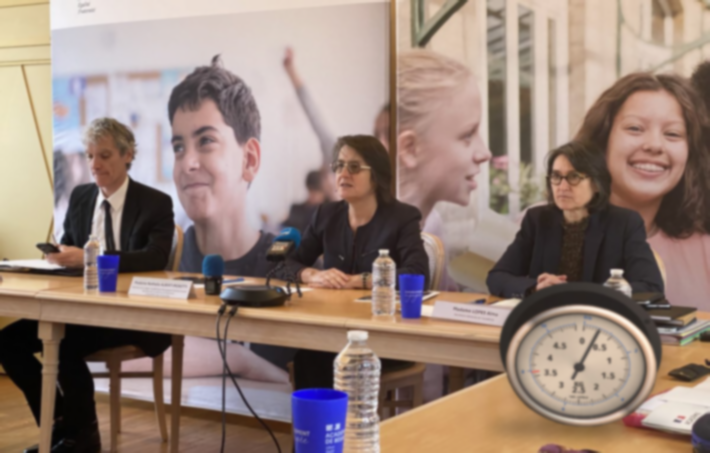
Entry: 0.25; kg
